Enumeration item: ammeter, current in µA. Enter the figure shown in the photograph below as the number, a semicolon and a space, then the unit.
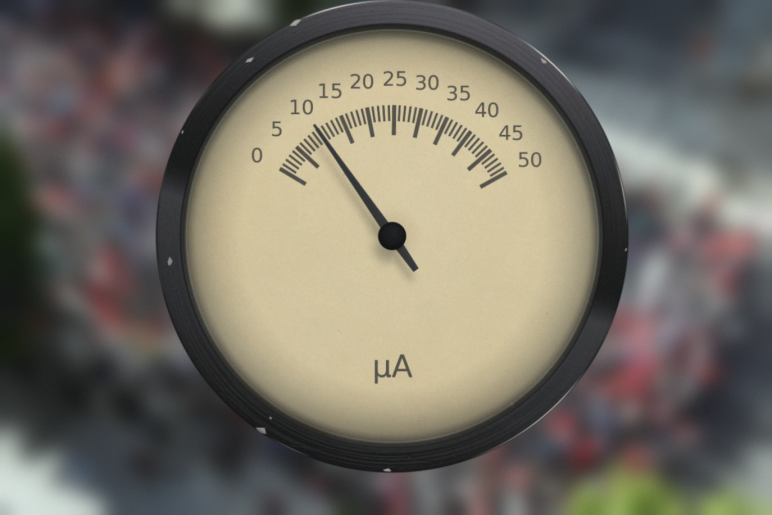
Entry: 10; µA
